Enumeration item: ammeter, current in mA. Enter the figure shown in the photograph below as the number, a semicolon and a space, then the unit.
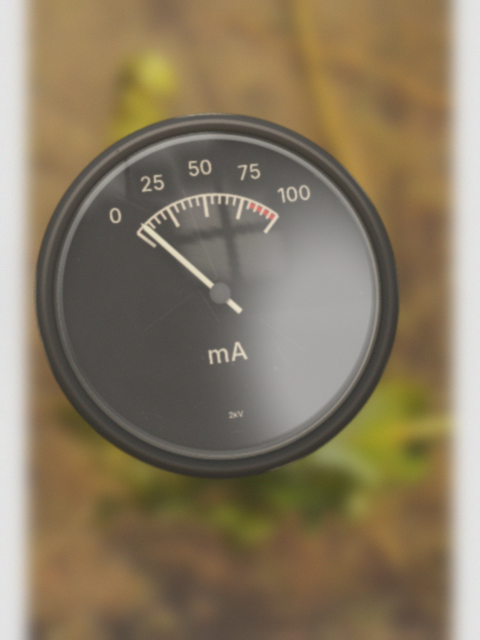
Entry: 5; mA
